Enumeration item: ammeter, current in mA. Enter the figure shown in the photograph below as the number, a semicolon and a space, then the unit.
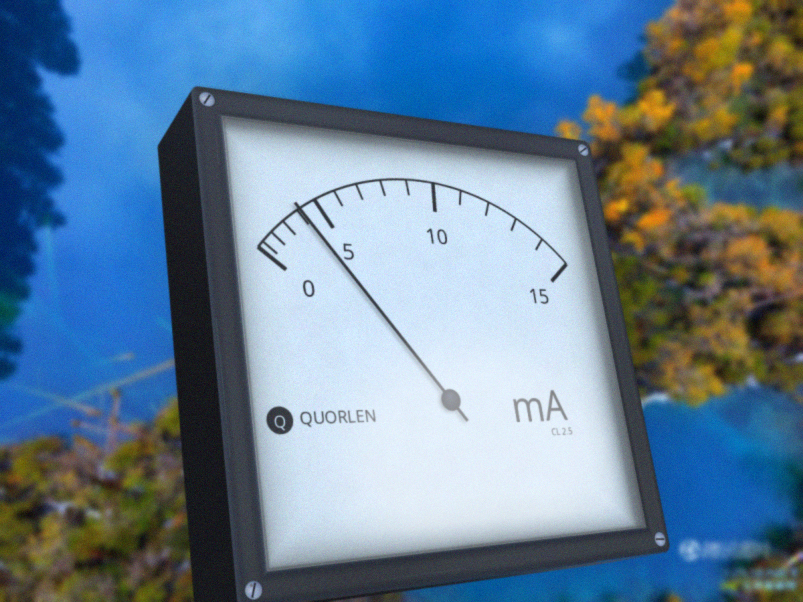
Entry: 4; mA
